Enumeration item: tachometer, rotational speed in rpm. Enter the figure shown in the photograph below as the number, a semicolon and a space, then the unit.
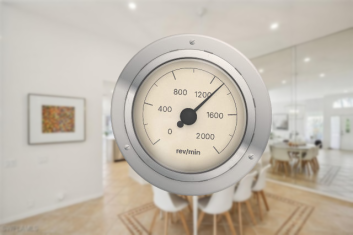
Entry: 1300; rpm
